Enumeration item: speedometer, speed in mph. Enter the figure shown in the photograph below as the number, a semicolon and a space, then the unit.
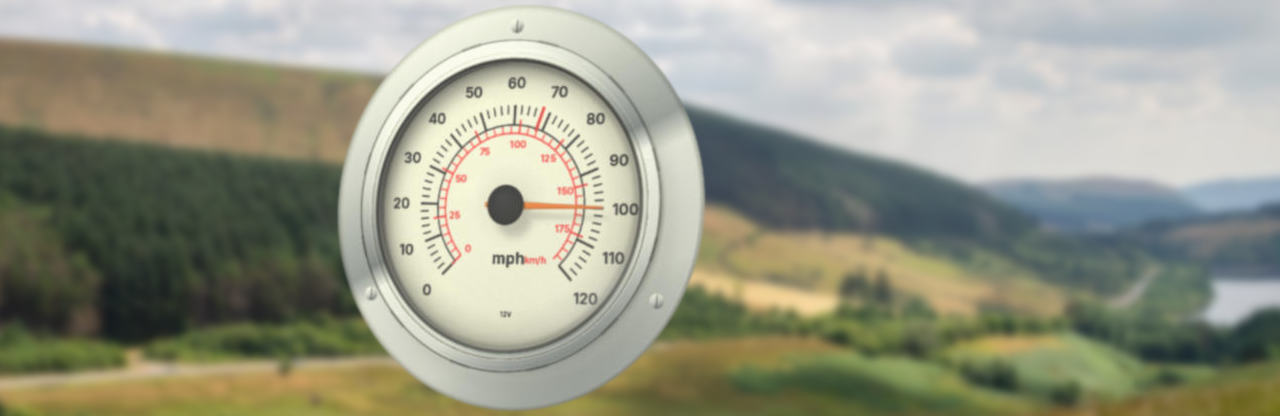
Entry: 100; mph
